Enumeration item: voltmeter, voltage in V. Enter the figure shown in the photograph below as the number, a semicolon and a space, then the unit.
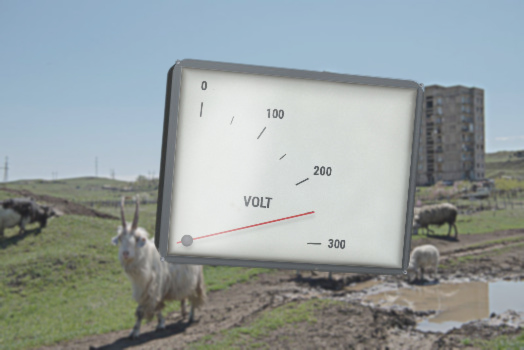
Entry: 250; V
